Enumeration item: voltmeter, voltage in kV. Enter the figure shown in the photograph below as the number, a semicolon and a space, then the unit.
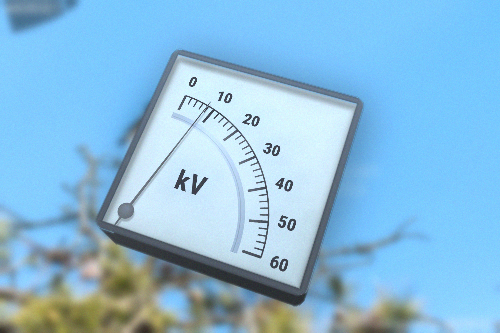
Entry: 8; kV
